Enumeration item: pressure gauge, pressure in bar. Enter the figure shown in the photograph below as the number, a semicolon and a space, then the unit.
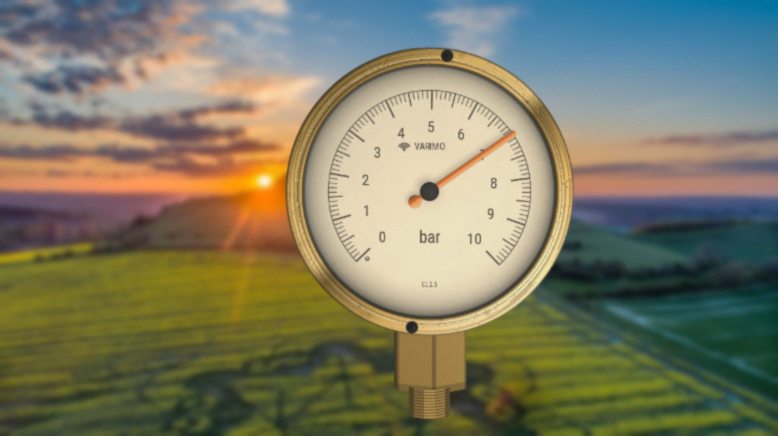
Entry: 7; bar
